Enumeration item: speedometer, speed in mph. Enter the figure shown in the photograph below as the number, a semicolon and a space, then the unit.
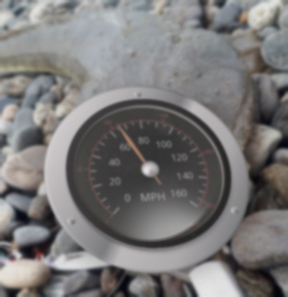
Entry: 65; mph
